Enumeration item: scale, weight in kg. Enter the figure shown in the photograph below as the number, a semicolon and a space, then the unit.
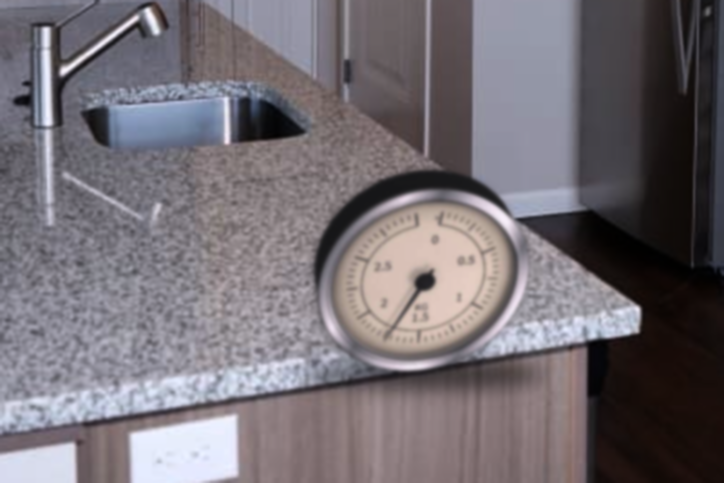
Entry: 1.75; kg
